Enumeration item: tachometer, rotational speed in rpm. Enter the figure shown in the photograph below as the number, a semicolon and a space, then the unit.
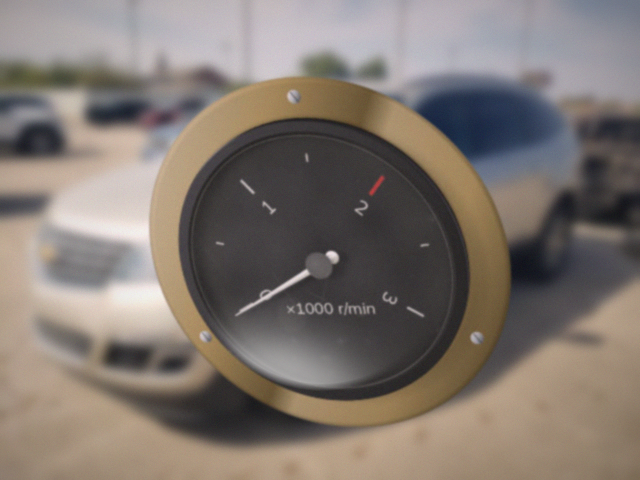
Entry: 0; rpm
